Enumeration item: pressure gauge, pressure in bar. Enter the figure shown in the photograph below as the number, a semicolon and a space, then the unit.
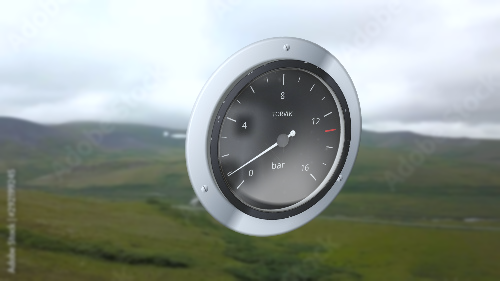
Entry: 1; bar
